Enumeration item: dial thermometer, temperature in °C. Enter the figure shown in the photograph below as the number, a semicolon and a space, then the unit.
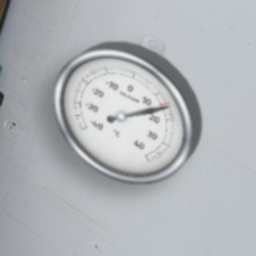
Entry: 15; °C
